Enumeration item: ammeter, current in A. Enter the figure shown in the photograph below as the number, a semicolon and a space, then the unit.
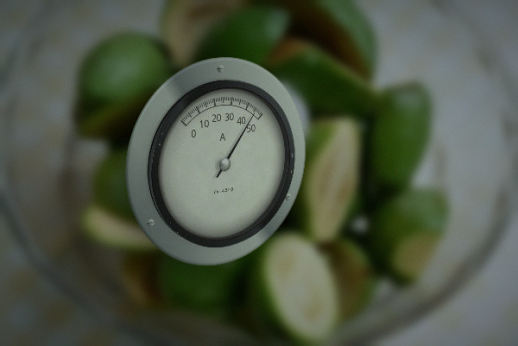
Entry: 45; A
